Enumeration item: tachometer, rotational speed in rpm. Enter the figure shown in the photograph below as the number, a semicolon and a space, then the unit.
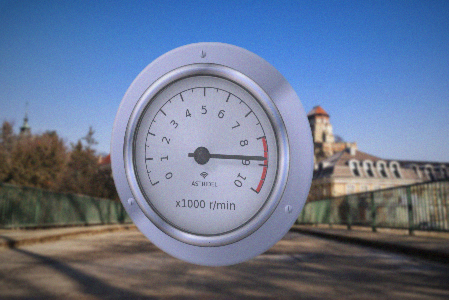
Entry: 8750; rpm
